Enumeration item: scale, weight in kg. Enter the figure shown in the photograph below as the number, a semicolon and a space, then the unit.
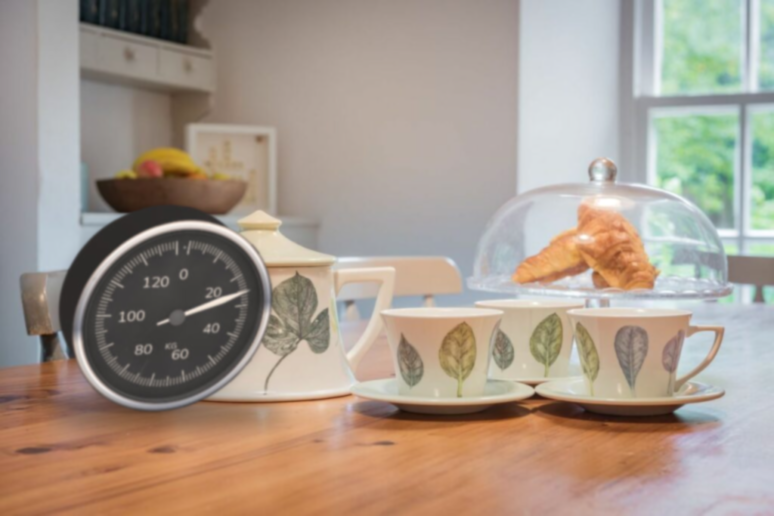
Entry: 25; kg
